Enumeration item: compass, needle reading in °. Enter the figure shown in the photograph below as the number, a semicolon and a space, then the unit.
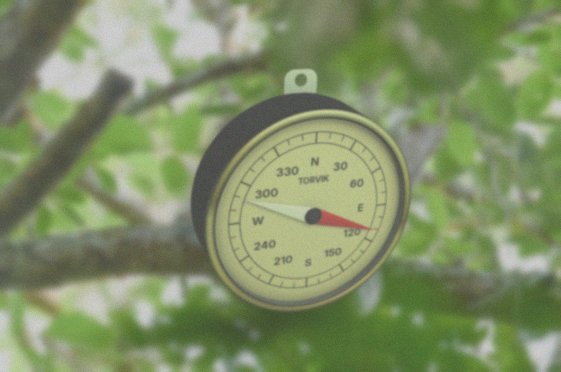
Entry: 110; °
